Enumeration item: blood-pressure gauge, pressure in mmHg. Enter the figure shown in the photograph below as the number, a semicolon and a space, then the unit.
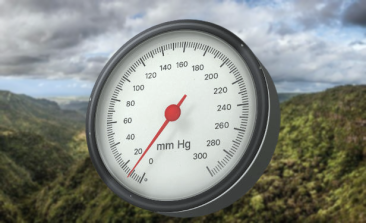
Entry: 10; mmHg
